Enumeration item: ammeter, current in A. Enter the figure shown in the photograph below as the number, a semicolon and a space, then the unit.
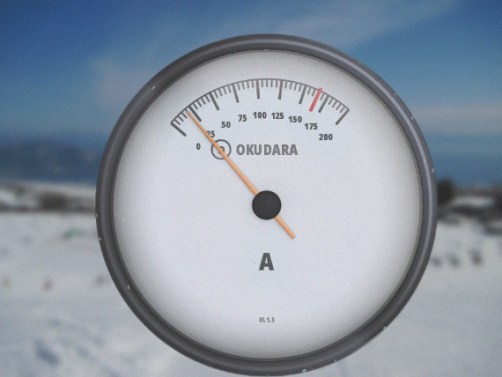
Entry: 20; A
